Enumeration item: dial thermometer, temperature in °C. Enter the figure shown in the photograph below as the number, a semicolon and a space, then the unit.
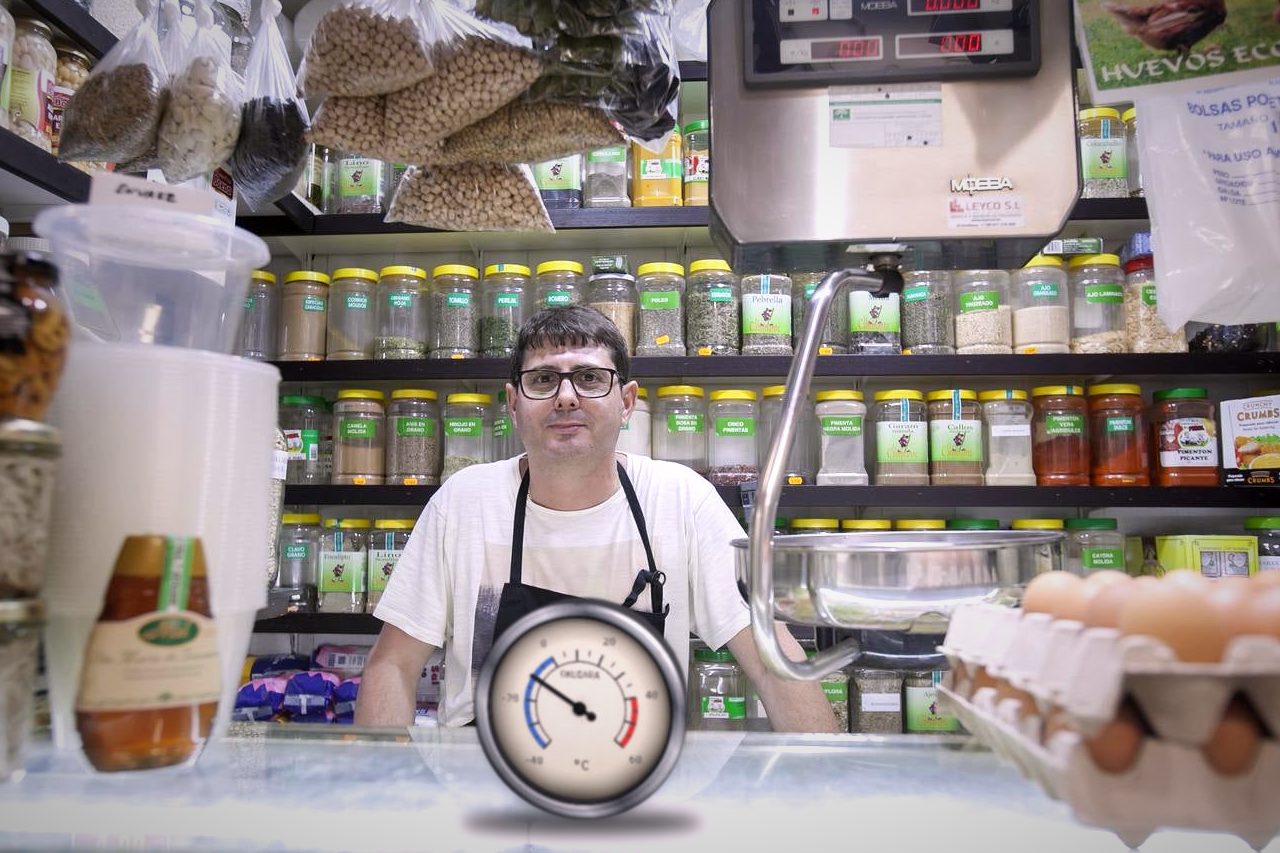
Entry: -10; °C
